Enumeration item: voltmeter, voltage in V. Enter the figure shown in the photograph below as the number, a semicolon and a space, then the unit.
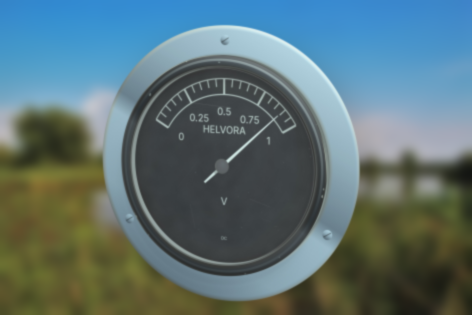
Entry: 0.9; V
